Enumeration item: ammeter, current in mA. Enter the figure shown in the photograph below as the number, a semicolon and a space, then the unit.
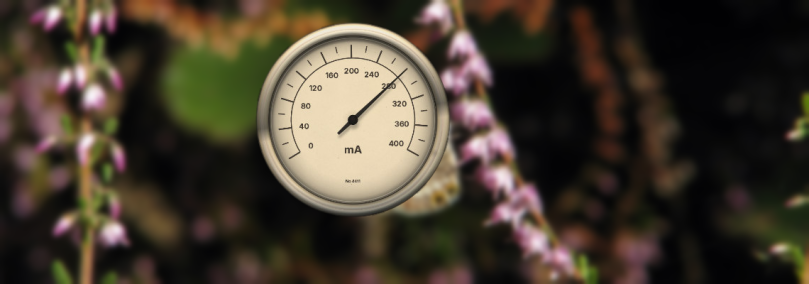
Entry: 280; mA
